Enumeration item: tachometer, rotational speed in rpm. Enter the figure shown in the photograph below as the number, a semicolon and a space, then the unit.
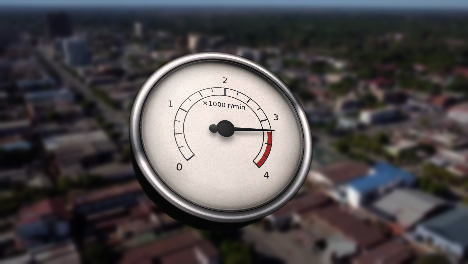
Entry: 3250; rpm
